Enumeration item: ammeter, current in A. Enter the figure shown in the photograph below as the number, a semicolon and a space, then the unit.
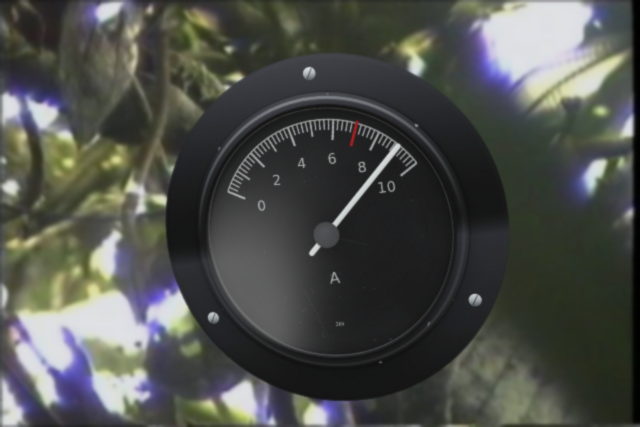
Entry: 9; A
